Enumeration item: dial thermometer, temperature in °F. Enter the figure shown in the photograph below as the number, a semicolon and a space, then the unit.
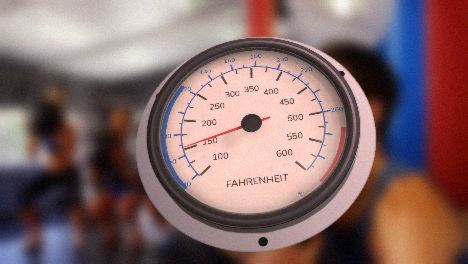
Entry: 150; °F
